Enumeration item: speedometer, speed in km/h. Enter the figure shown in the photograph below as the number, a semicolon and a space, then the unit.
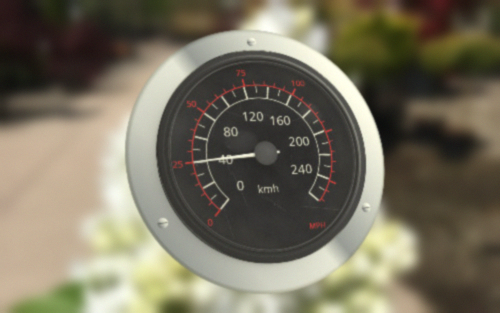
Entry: 40; km/h
